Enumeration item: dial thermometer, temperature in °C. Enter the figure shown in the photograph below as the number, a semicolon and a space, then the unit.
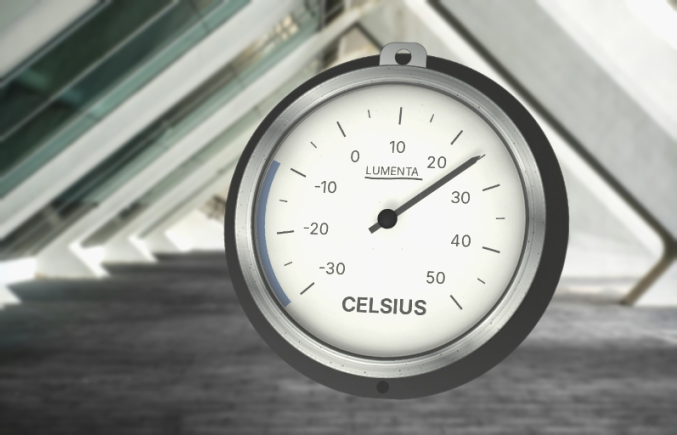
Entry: 25; °C
